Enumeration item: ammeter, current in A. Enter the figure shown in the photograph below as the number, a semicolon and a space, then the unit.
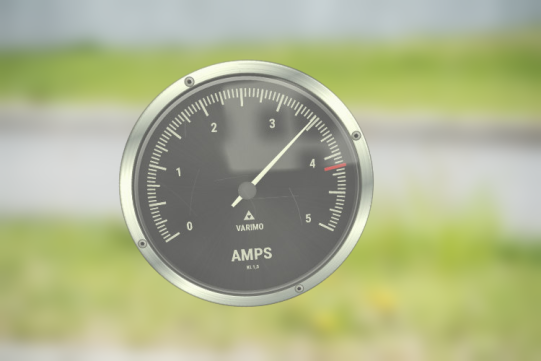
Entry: 3.45; A
